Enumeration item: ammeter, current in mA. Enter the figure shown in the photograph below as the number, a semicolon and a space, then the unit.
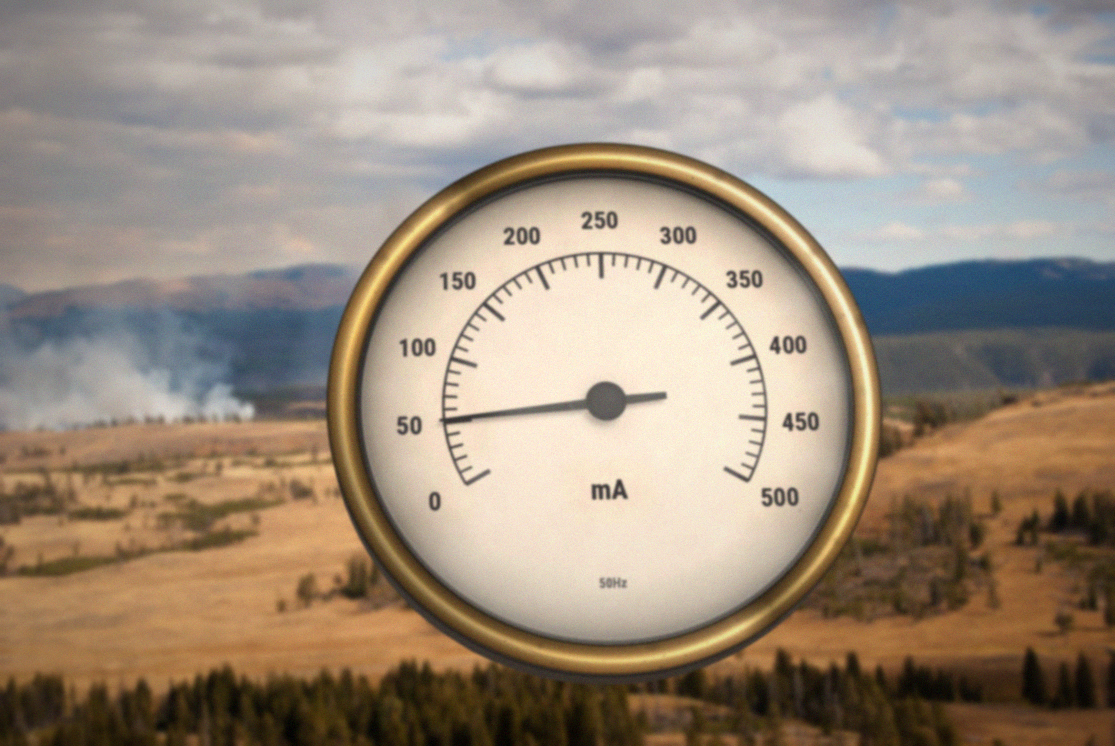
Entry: 50; mA
